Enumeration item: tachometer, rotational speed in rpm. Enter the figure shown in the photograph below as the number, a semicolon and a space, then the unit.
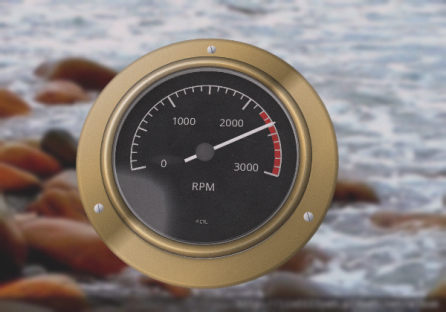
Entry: 2400; rpm
